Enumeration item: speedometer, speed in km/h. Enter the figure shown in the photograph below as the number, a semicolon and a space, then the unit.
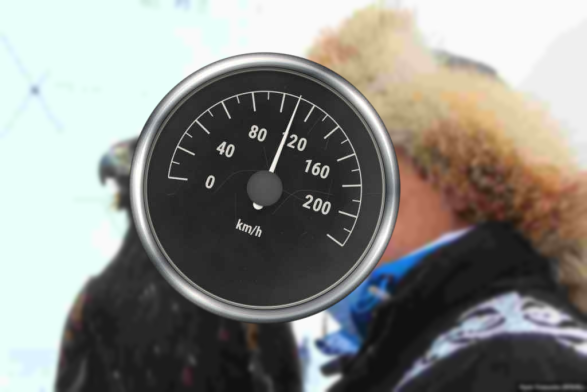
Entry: 110; km/h
